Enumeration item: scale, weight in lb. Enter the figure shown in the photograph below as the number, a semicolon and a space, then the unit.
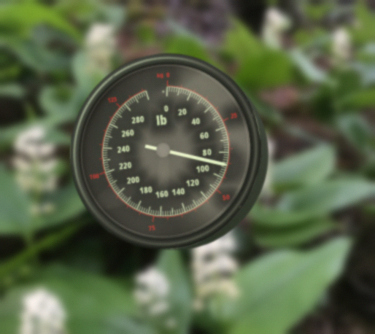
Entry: 90; lb
